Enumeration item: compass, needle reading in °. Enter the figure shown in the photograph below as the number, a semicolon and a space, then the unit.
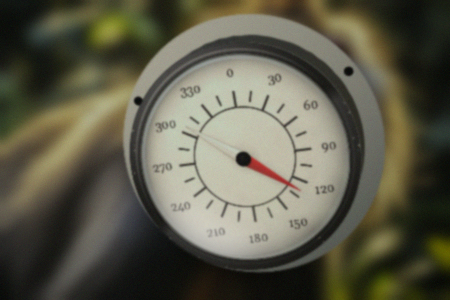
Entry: 127.5; °
